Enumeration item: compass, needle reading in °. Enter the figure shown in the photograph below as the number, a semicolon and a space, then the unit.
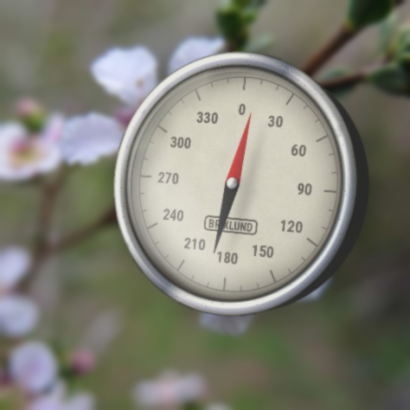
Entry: 10; °
